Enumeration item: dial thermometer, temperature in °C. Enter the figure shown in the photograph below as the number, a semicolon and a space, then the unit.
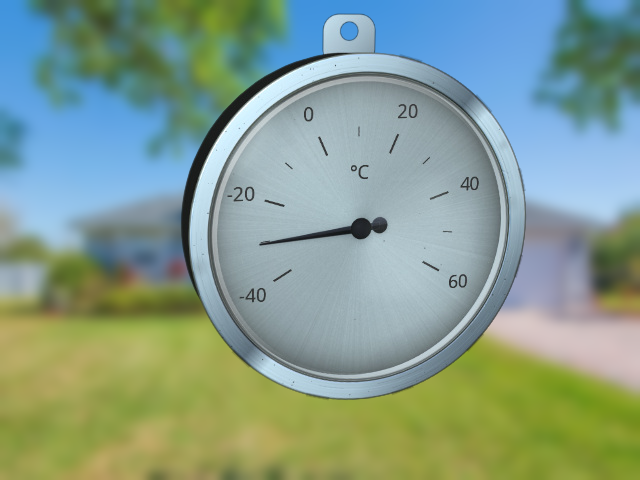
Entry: -30; °C
